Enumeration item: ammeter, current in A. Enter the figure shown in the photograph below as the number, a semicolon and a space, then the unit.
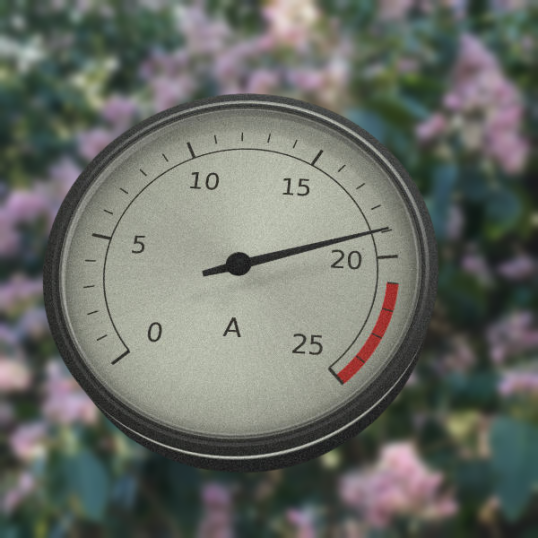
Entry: 19; A
